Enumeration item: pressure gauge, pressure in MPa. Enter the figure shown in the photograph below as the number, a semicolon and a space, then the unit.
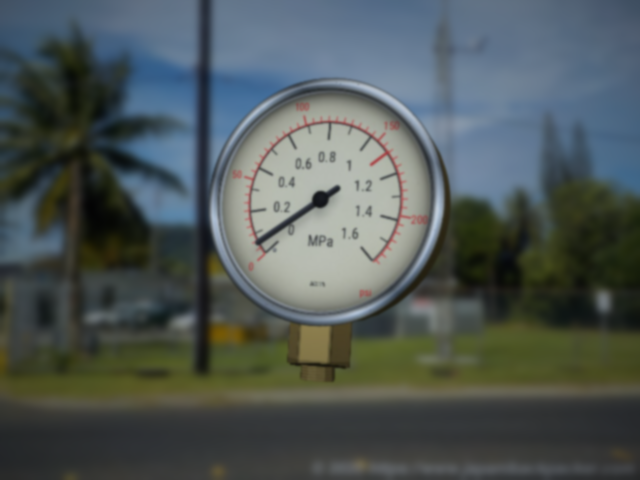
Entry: 0.05; MPa
